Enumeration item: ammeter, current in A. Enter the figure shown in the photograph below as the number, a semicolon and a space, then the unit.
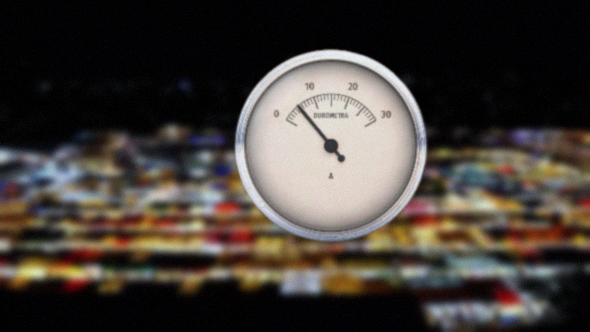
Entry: 5; A
